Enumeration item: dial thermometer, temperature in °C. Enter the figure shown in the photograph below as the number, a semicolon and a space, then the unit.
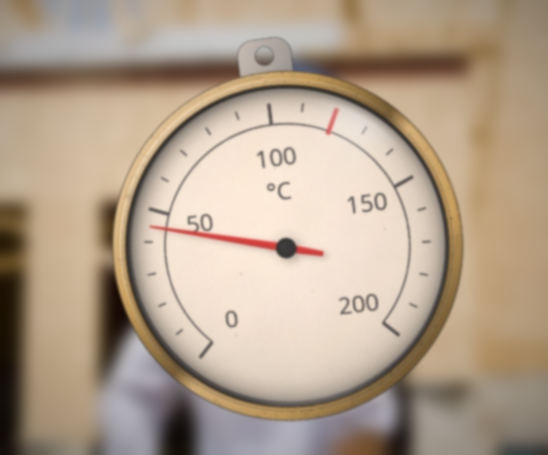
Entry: 45; °C
